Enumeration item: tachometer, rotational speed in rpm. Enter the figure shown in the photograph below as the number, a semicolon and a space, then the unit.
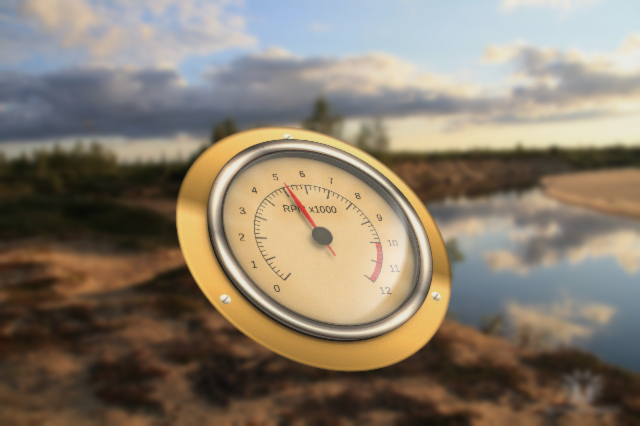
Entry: 5000; rpm
